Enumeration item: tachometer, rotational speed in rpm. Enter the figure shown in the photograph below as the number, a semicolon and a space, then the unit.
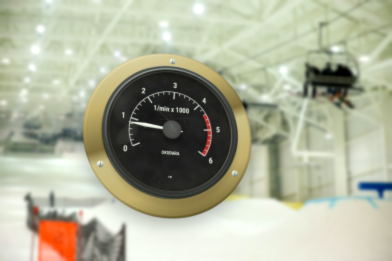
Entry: 800; rpm
